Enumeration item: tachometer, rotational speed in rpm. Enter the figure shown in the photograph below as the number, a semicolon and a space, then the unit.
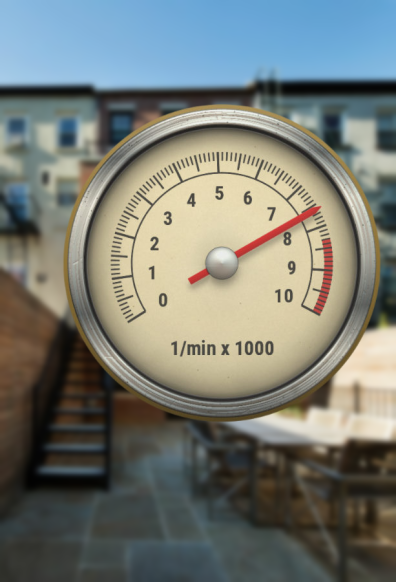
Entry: 7600; rpm
